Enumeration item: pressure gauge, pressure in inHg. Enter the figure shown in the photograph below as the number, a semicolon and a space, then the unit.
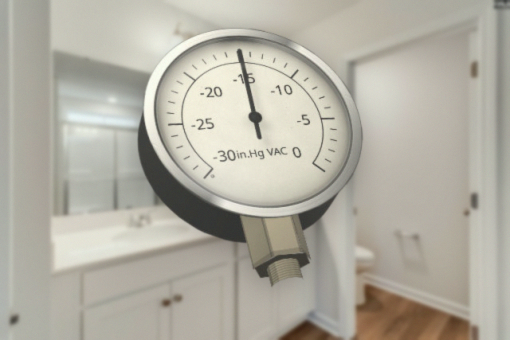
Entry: -15; inHg
